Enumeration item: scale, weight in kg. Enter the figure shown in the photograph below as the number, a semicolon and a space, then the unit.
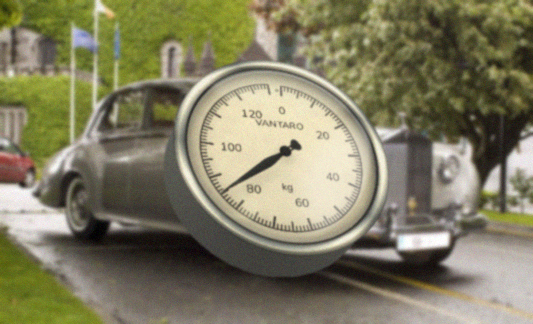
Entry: 85; kg
